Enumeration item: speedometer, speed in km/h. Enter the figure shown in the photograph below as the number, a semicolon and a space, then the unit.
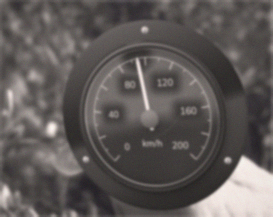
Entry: 95; km/h
